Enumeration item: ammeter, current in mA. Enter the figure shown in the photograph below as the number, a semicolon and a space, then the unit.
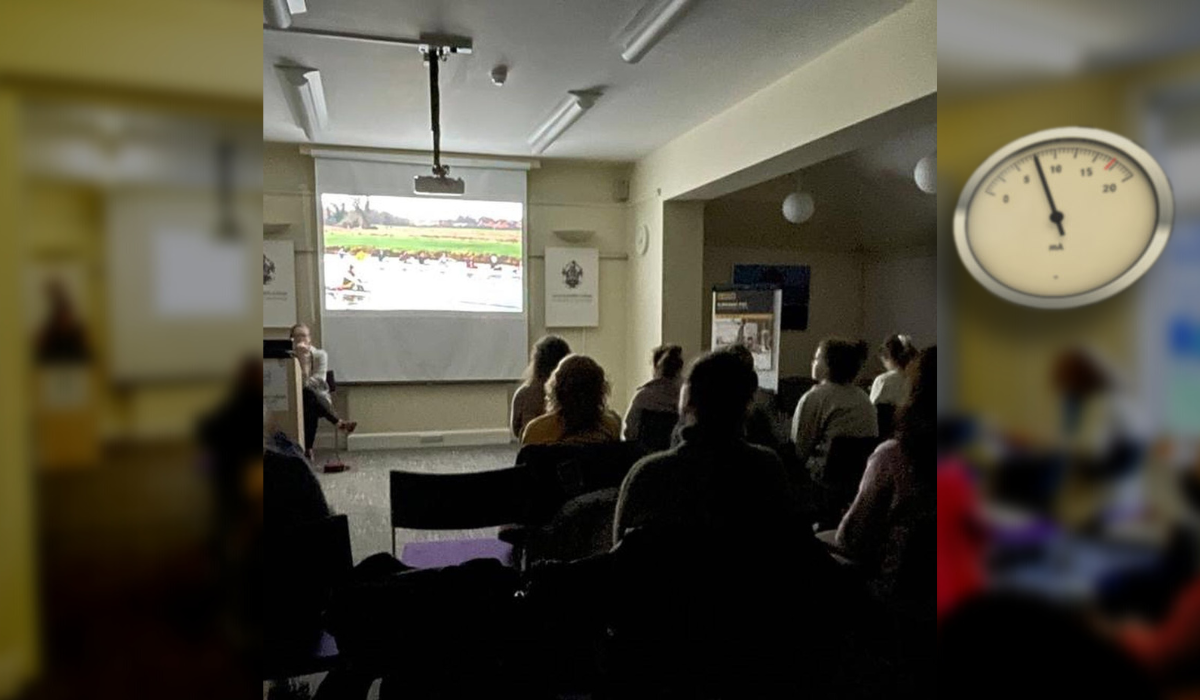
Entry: 7.5; mA
